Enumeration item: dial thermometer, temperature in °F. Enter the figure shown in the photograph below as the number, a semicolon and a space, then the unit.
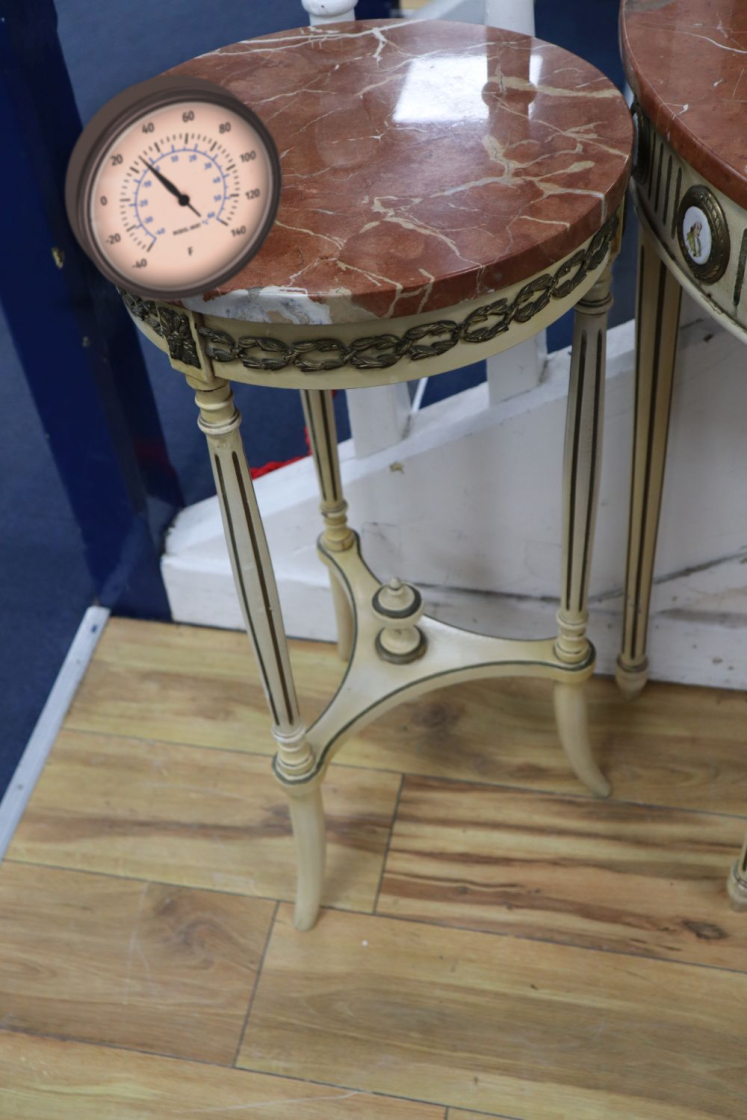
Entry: 28; °F
